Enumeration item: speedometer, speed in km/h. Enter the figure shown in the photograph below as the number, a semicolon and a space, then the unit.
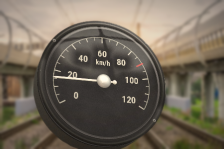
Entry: 15; km/h
